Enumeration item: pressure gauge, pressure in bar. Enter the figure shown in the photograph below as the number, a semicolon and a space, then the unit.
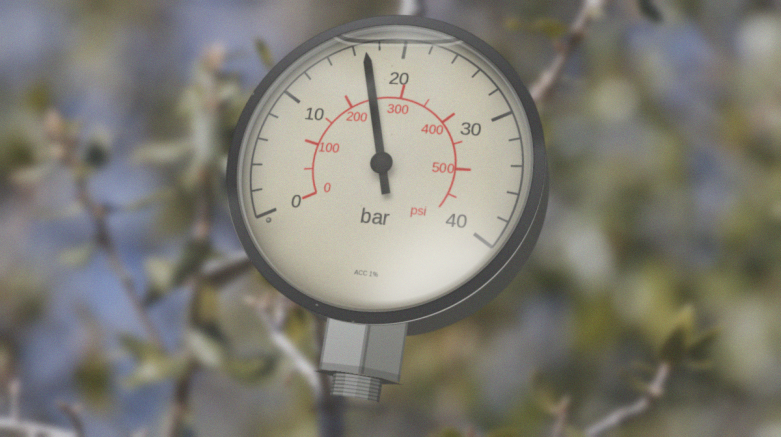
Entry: 17; bar
